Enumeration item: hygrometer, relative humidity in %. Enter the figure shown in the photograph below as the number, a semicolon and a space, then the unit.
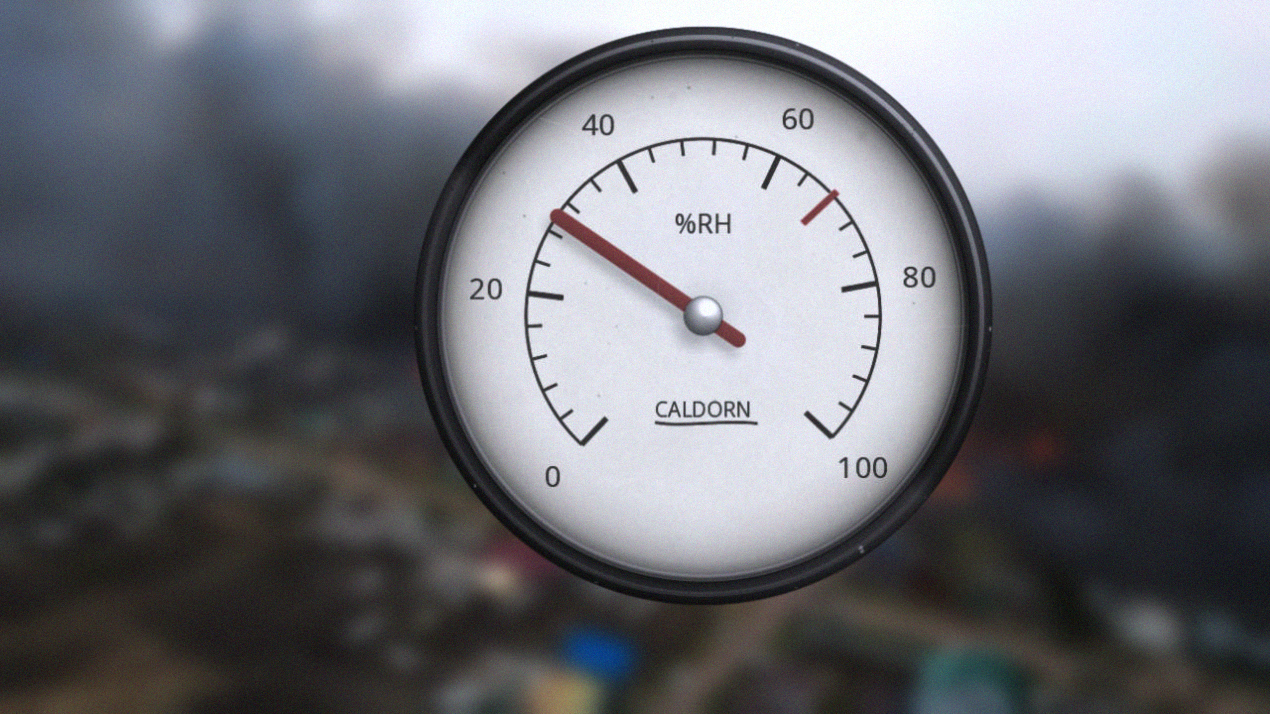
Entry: 30; %
